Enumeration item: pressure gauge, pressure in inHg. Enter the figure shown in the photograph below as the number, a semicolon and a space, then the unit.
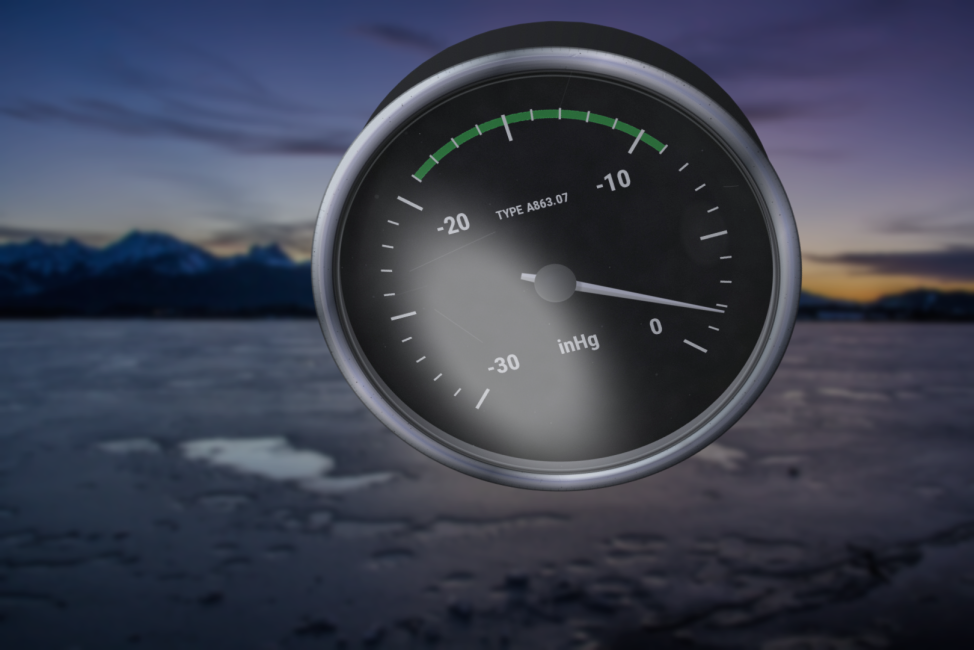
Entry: -2; inHg
